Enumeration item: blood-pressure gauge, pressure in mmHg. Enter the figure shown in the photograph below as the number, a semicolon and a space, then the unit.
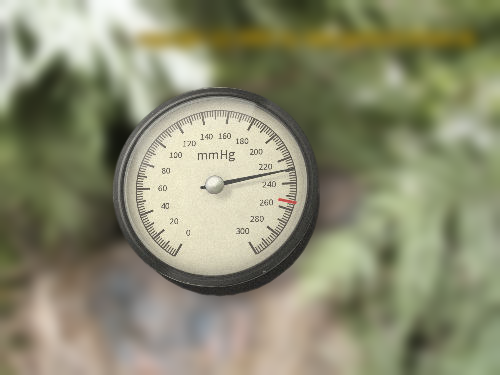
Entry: 230; mmHg
